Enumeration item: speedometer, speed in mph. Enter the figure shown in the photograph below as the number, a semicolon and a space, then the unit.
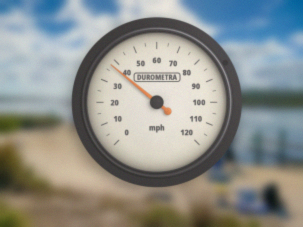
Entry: 37.5; mph
